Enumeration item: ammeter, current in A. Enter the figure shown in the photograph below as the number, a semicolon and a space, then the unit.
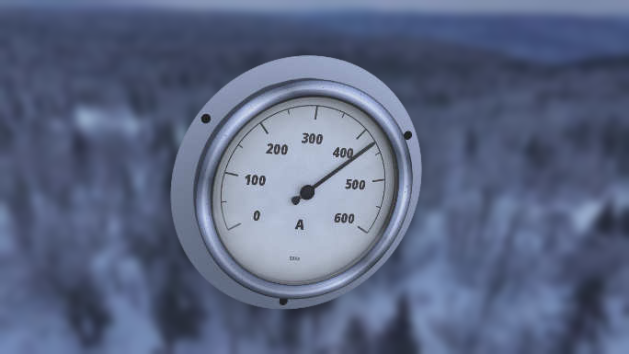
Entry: 425; A
